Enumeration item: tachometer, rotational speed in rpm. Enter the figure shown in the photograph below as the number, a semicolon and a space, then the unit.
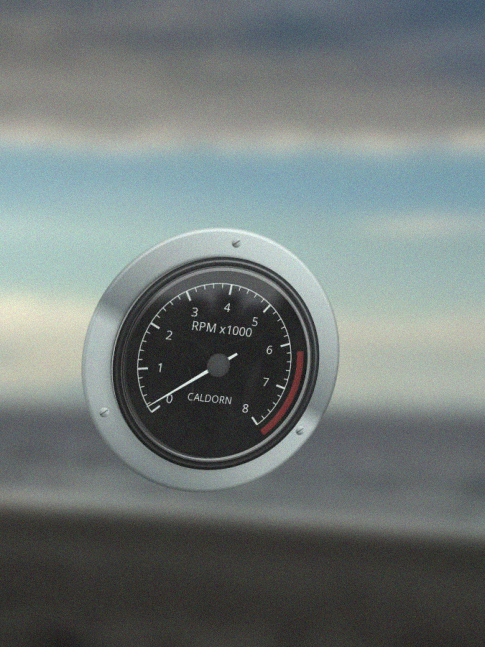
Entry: 200; rpm
